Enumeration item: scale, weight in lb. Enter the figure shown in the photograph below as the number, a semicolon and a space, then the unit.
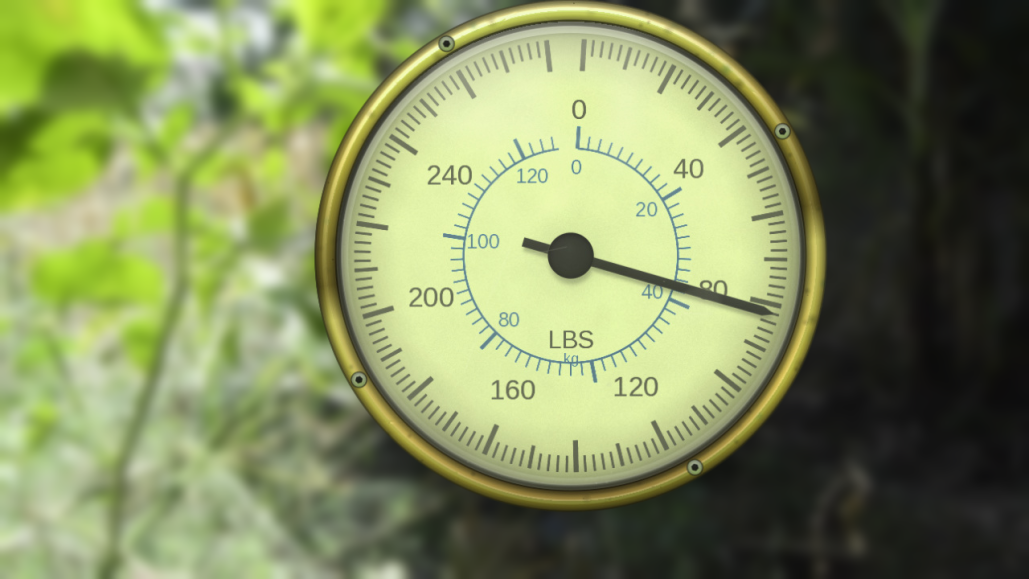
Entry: 82; lb
